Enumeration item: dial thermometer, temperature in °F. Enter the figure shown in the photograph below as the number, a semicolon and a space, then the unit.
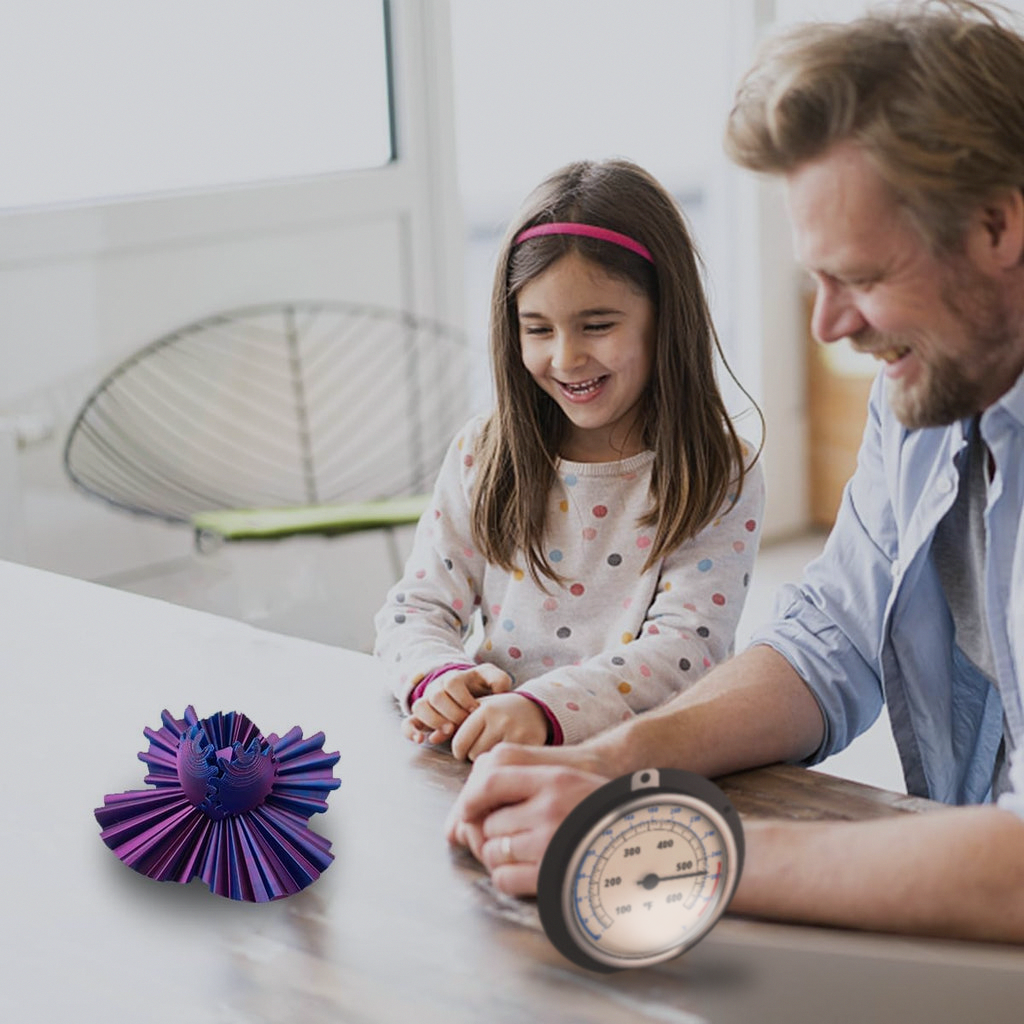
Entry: 525; °F
